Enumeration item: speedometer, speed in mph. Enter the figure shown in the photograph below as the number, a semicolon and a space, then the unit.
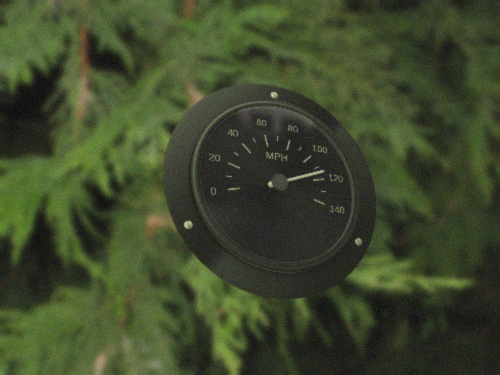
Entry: 115; mph
